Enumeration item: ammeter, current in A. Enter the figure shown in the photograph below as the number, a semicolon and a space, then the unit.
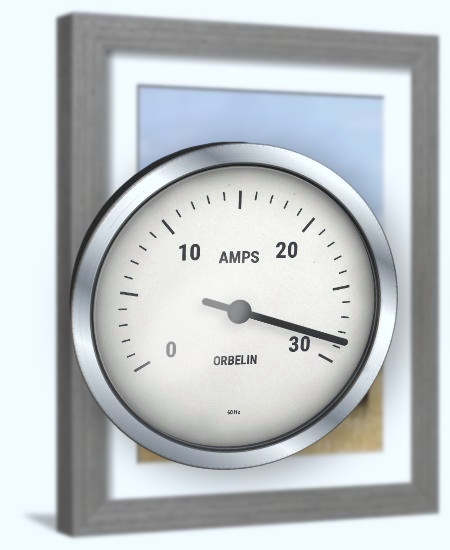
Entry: 28.5; A
